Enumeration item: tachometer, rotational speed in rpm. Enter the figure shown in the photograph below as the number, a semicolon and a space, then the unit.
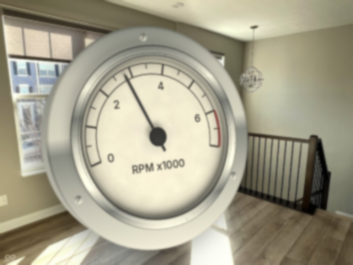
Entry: 2750; rpm
